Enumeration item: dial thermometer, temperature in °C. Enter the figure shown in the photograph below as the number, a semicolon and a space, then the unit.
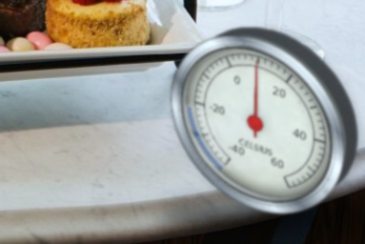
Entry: 10; °C
